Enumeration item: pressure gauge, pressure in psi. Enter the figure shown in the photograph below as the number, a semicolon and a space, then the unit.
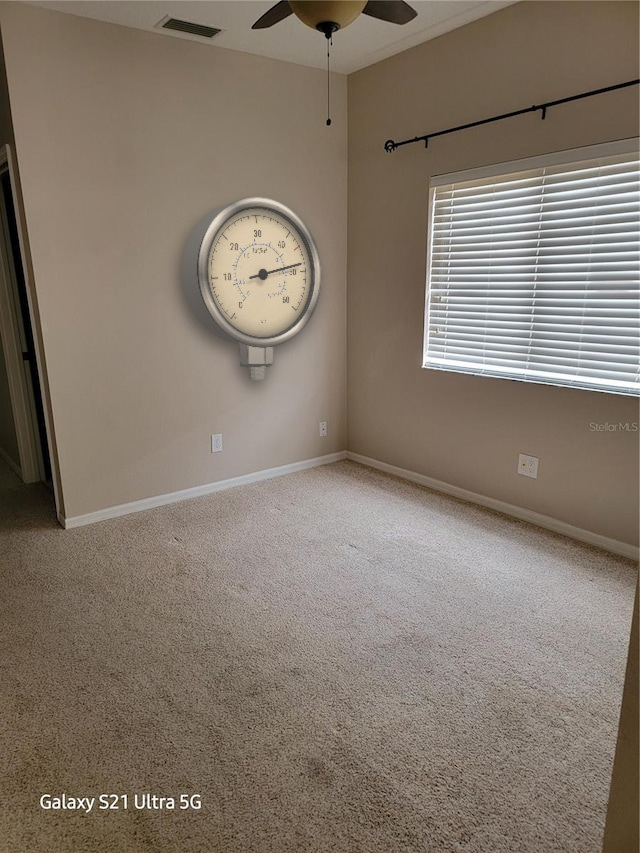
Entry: 48; psi
